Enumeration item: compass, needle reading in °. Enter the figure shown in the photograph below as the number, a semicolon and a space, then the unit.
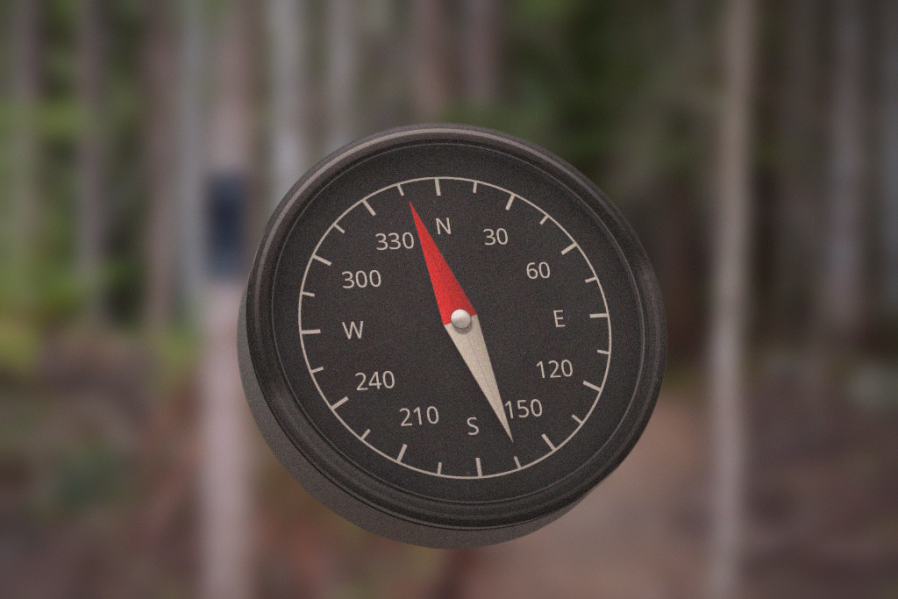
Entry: 345; °
